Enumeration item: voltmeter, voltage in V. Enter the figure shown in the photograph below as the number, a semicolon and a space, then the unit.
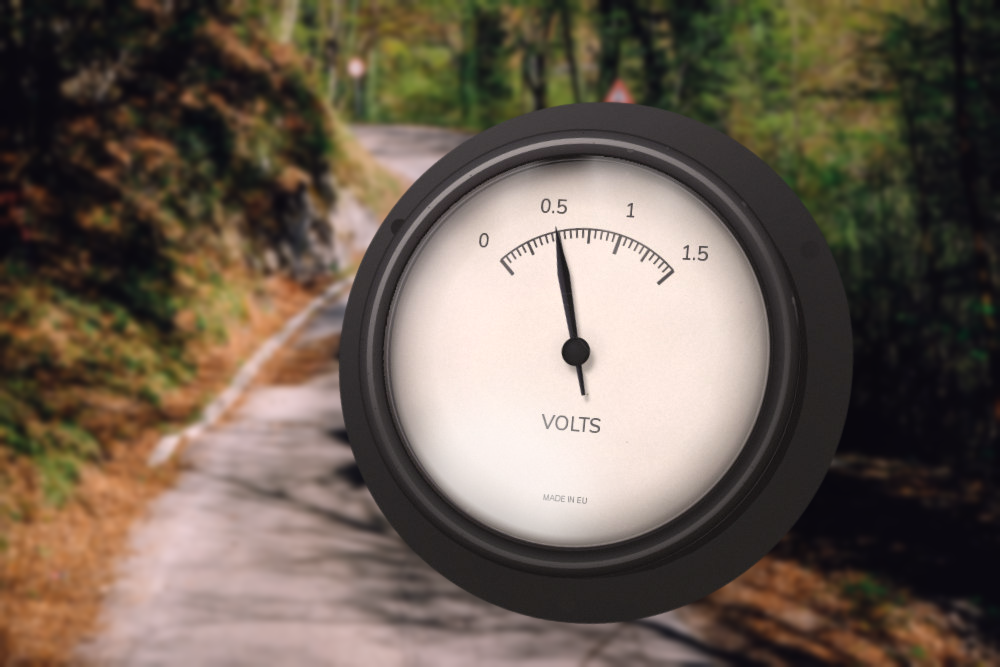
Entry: 0.5; V
